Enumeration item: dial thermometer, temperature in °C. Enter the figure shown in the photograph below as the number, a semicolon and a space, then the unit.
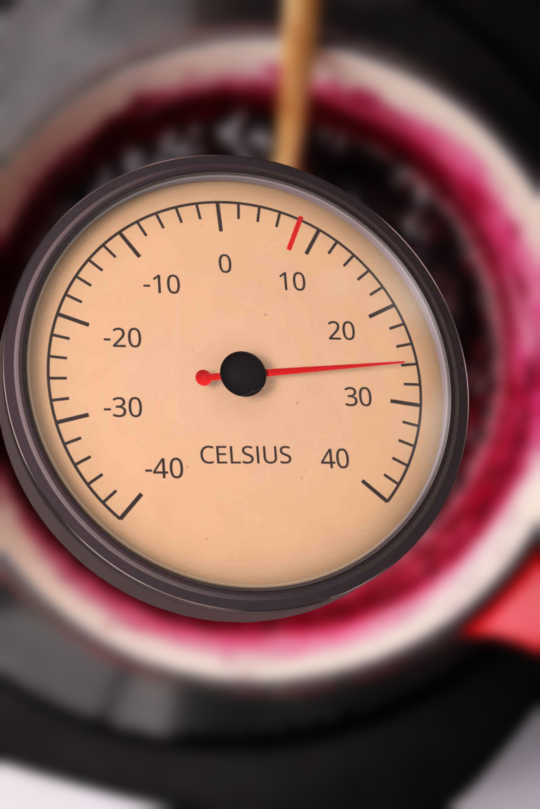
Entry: 26; °C
